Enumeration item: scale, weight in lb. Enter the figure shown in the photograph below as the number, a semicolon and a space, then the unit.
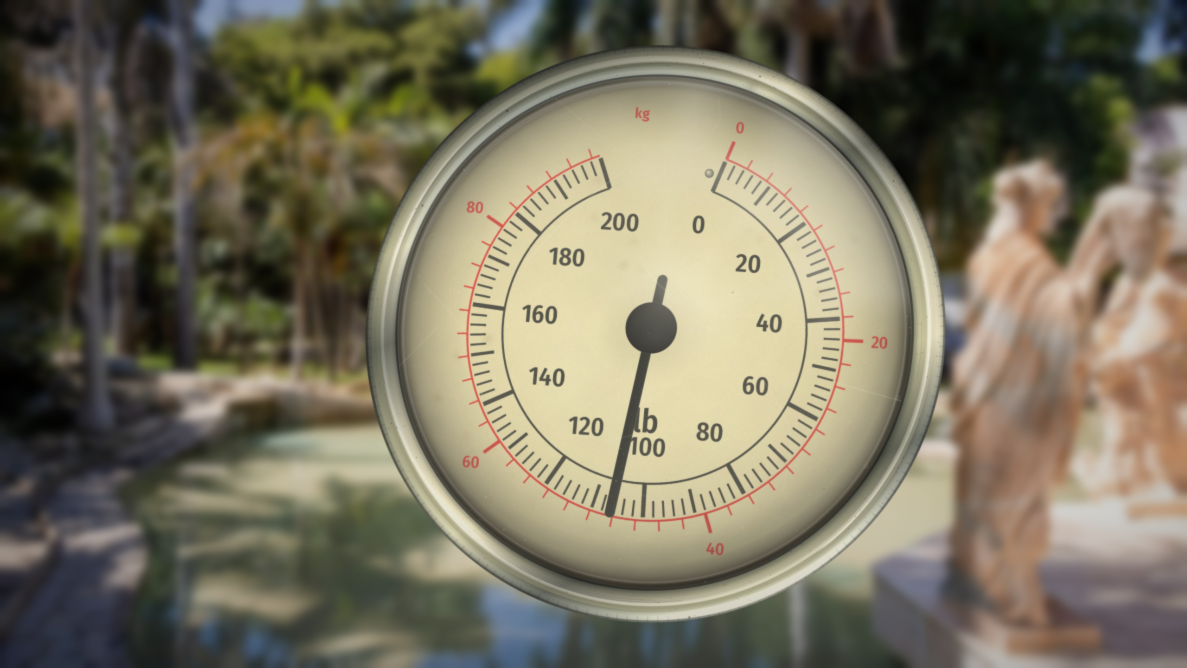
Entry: 106; lb
